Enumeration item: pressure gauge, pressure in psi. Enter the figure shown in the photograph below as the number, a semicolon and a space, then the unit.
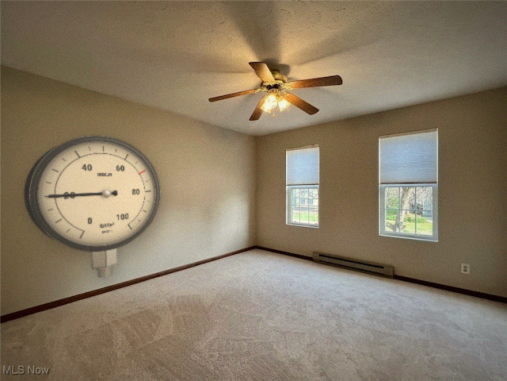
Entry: 20; psi
